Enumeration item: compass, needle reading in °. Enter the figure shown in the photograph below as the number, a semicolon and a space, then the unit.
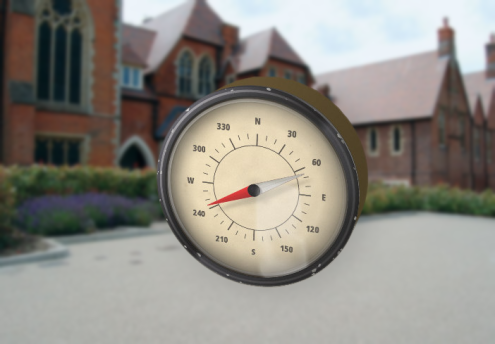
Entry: 245; °
